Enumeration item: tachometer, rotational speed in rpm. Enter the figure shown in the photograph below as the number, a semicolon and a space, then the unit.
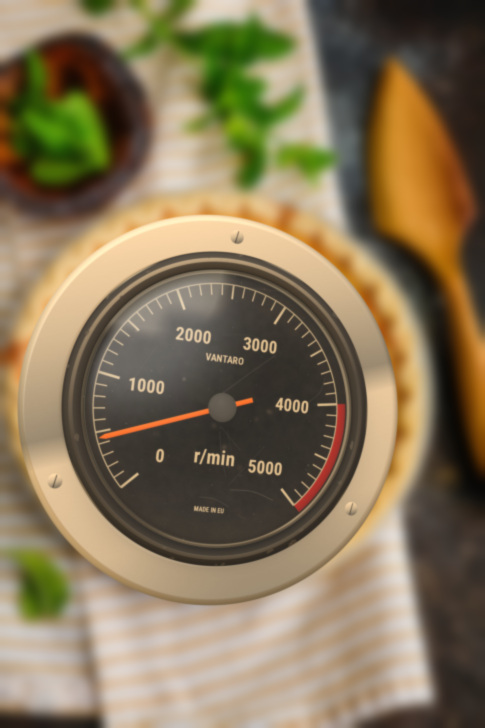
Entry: 450; rpm
